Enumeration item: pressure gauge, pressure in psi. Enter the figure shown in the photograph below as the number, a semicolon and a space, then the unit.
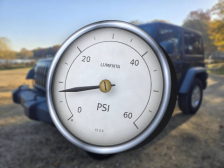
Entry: 7.5; psi
